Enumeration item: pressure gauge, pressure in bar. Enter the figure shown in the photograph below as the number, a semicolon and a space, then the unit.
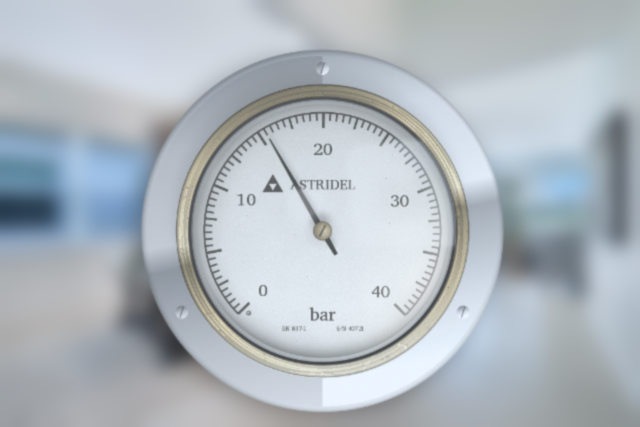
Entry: 15.5; bar
